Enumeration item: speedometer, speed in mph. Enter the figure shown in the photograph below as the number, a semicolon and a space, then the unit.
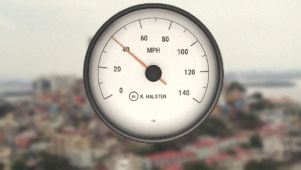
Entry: 40; mph
